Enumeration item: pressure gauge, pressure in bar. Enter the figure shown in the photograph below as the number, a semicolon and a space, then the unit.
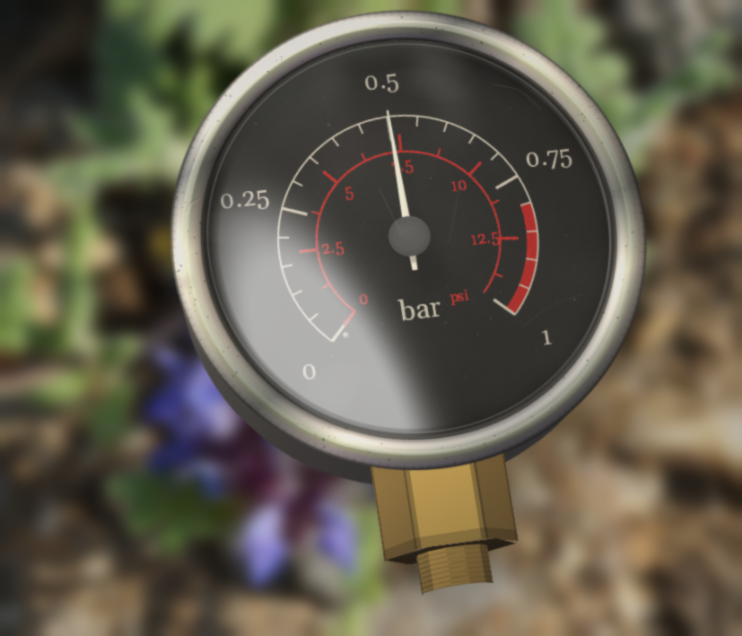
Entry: 0.5; bar
